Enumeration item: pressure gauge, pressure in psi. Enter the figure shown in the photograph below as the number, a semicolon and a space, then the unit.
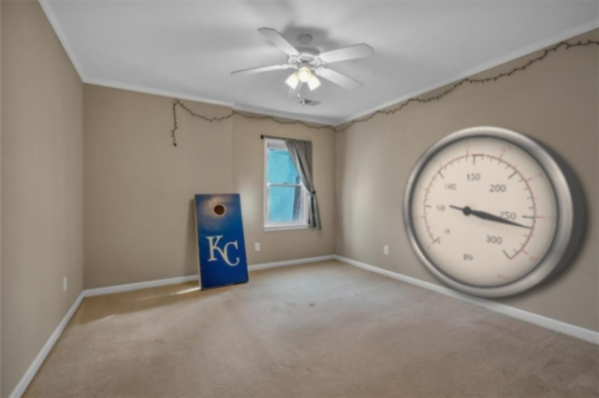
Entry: 260; psi
